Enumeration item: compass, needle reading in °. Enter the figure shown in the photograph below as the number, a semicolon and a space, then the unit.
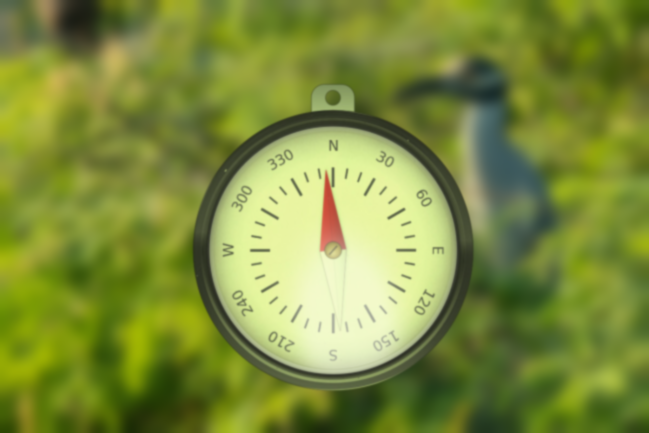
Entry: 355; °
